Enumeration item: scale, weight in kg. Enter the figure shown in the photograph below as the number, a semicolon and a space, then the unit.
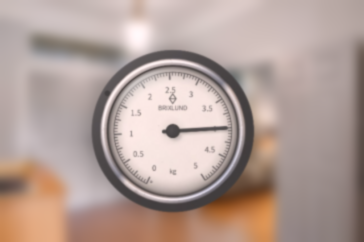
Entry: 4; kg
